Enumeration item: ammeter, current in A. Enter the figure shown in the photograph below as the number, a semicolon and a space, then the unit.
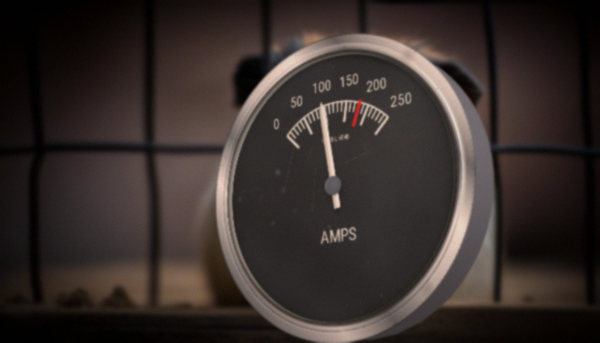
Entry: 100; A
